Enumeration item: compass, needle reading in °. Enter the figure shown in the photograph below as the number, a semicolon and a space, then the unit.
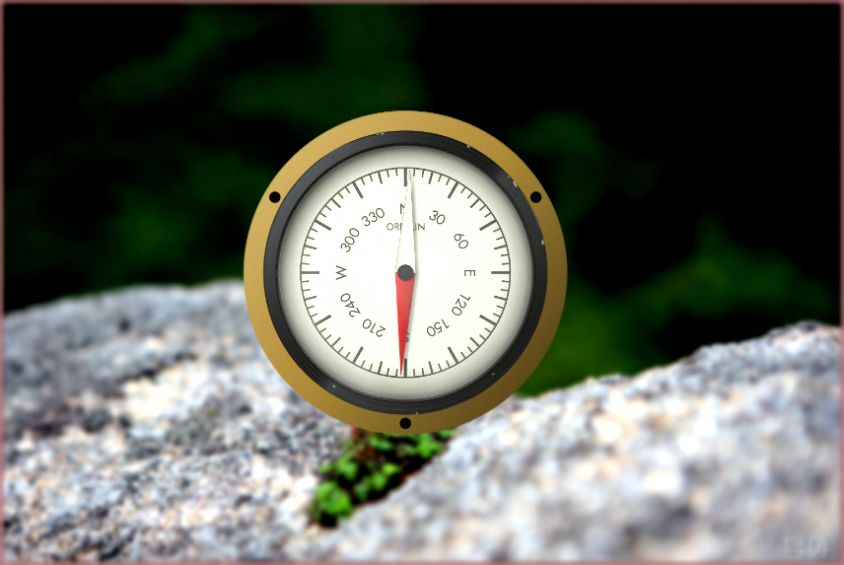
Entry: 182.5; °
